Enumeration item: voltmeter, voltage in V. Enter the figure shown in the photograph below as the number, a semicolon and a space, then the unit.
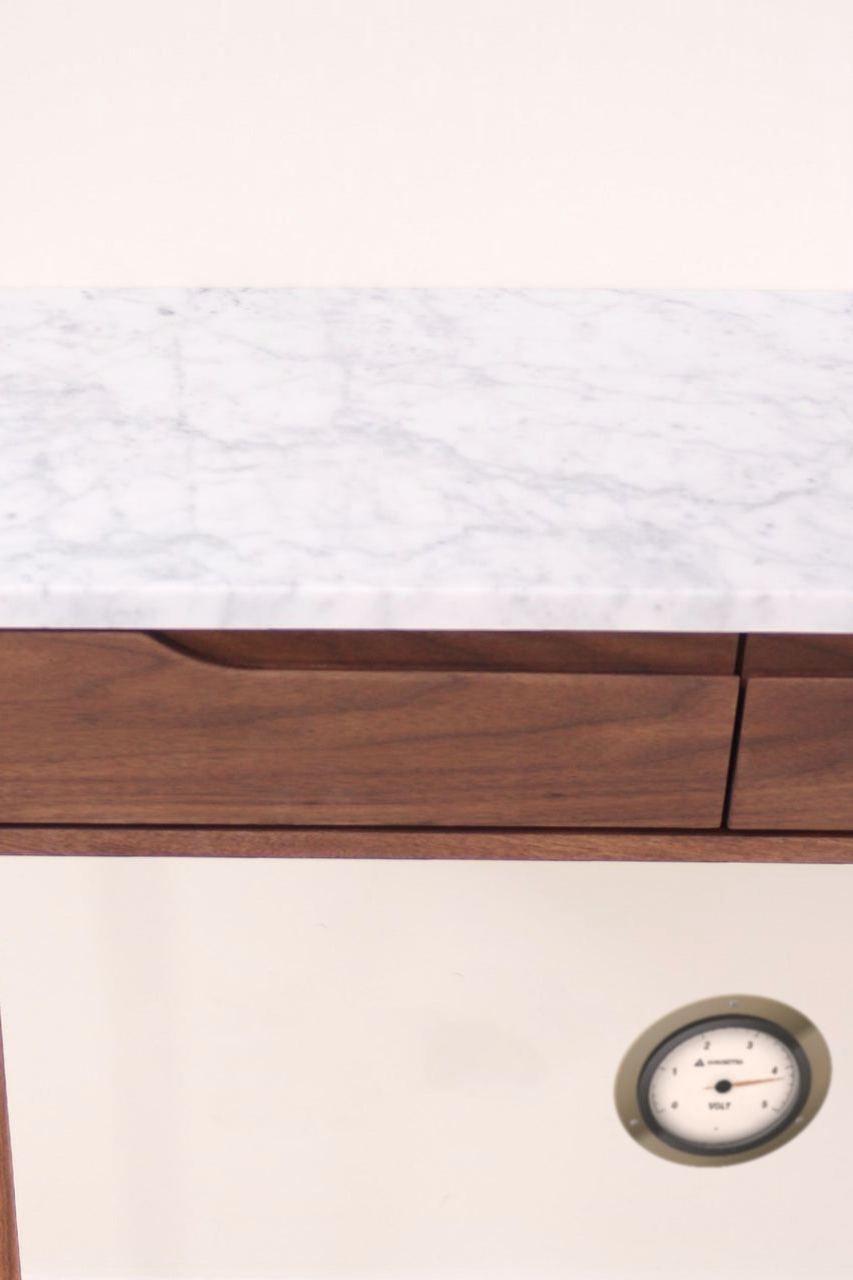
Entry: 4.2; V
